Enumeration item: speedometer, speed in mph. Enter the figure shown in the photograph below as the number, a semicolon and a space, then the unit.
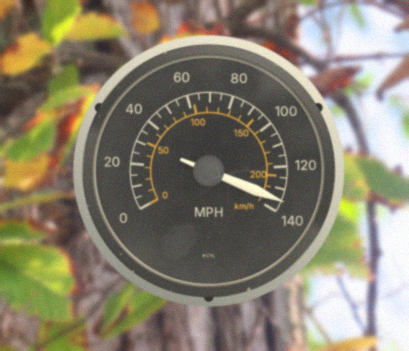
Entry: 135; mph
